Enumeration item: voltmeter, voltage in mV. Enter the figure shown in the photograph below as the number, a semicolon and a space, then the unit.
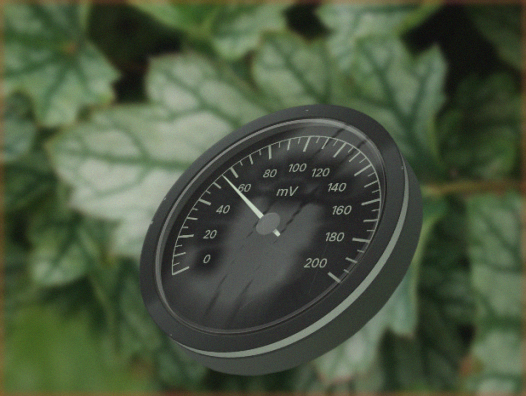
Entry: 55; mV
